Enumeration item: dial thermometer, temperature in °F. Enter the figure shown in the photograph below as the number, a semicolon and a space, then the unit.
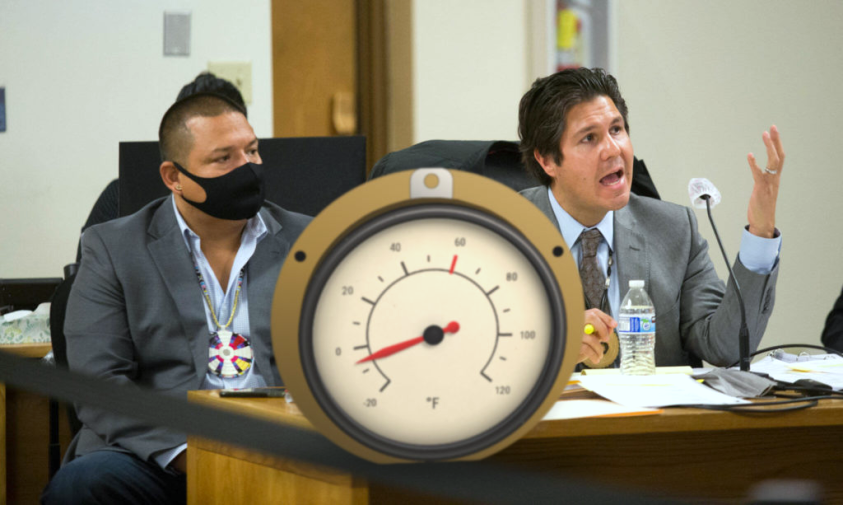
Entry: -5; °F
